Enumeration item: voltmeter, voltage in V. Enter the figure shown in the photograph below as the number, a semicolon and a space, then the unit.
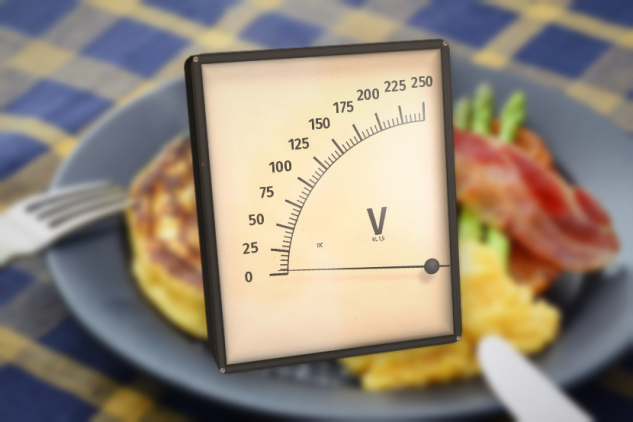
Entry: 5; V
